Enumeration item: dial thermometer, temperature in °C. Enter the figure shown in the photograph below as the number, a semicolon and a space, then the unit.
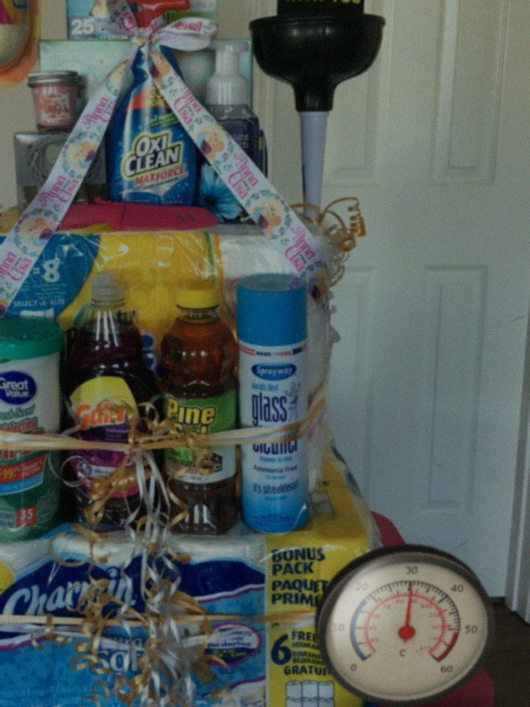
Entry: 30; °C
